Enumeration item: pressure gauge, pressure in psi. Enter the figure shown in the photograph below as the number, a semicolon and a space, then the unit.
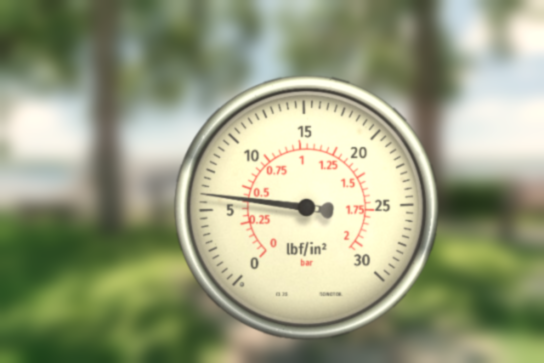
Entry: 6; psi
